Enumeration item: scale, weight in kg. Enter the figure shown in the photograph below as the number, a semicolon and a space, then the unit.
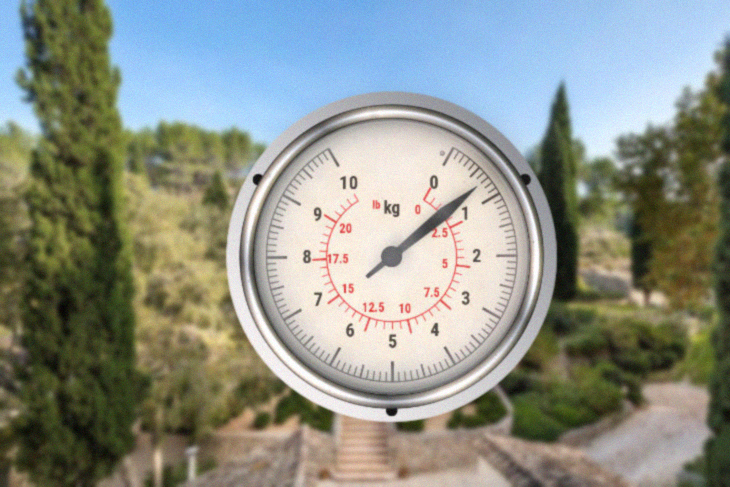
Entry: 0.7; kg
